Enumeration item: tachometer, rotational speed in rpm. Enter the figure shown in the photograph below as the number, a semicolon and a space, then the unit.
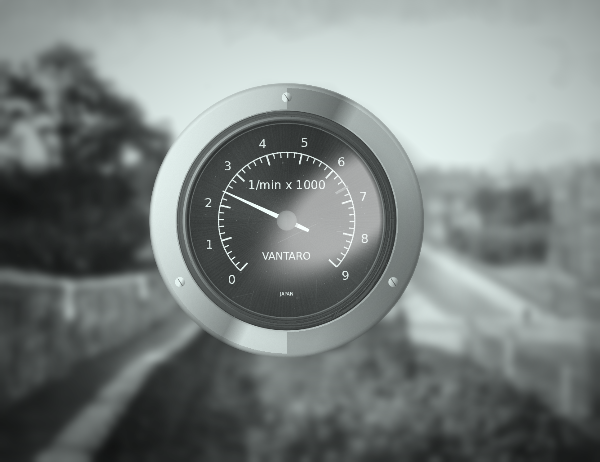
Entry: 2400; rpm
